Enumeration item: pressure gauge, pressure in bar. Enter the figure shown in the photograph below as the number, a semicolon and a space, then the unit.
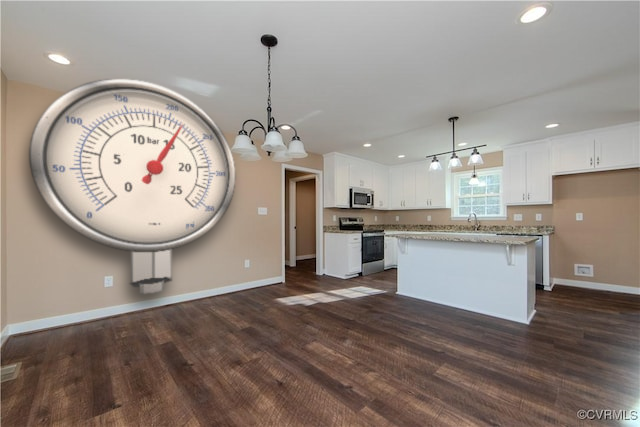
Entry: 15; bar
